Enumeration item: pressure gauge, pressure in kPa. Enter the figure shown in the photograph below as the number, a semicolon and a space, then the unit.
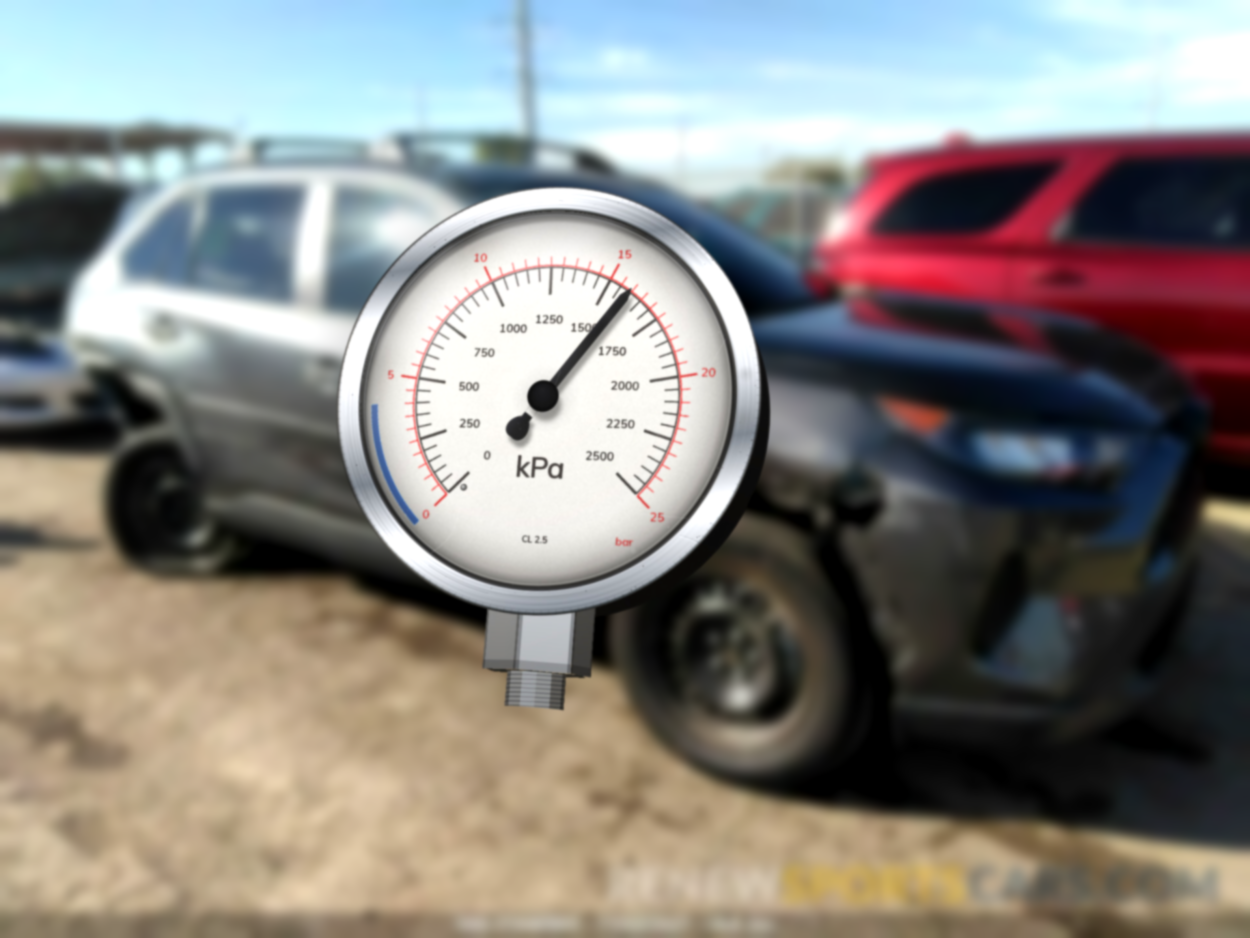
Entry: 1600; kPa
